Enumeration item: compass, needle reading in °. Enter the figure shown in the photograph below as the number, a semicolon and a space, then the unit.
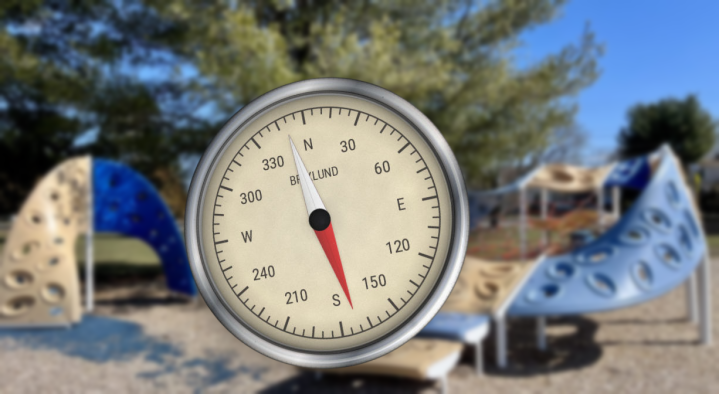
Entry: 170; °
